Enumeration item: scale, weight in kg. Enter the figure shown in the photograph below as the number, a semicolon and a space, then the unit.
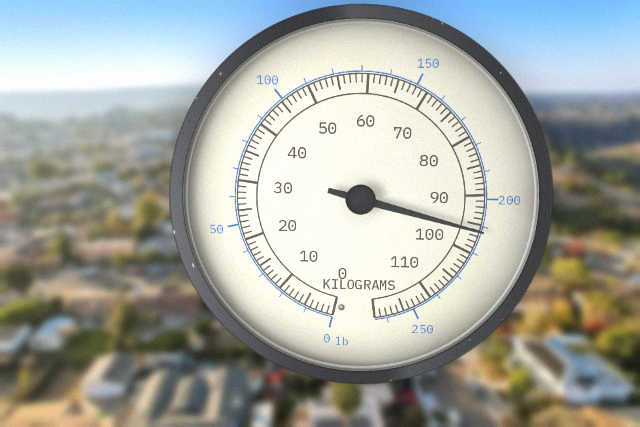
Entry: 96; kg
